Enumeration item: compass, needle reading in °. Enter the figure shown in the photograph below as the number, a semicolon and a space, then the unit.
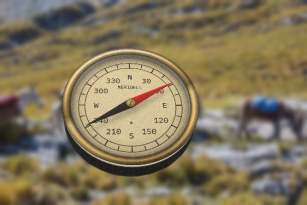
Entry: 60; °
